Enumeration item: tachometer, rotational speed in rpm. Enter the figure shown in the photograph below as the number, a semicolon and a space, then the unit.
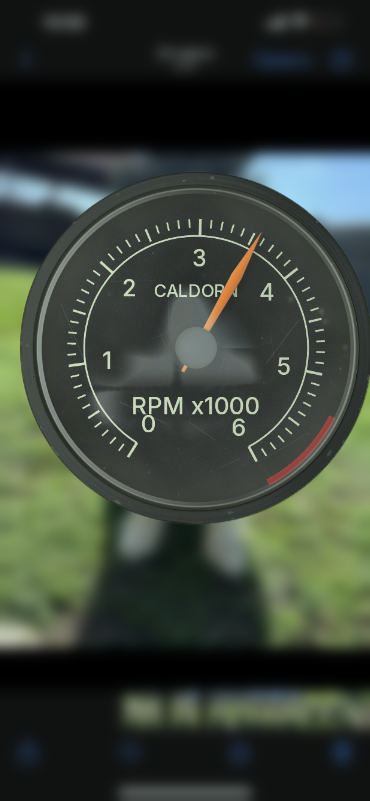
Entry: 3550; rpm
